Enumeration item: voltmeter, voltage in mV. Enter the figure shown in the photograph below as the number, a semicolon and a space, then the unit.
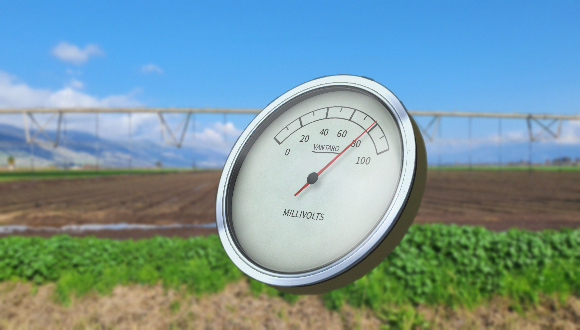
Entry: 80; mV
